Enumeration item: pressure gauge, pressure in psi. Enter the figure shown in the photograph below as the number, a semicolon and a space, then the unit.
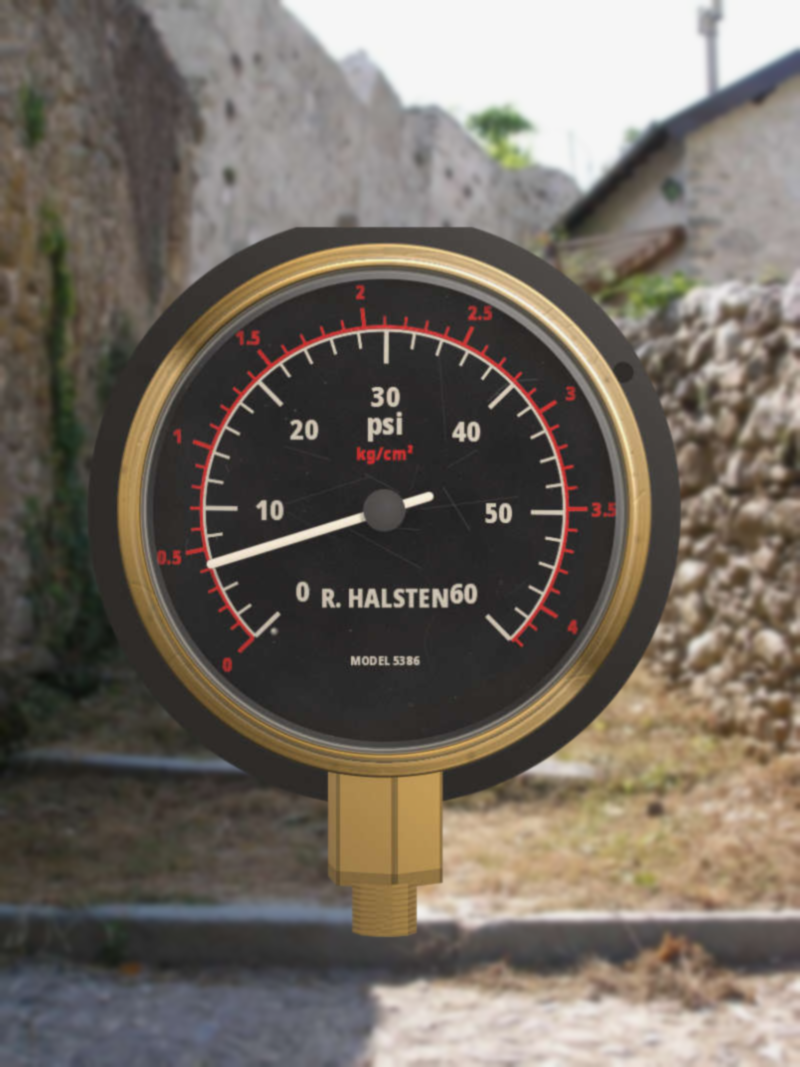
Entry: 6; psi
